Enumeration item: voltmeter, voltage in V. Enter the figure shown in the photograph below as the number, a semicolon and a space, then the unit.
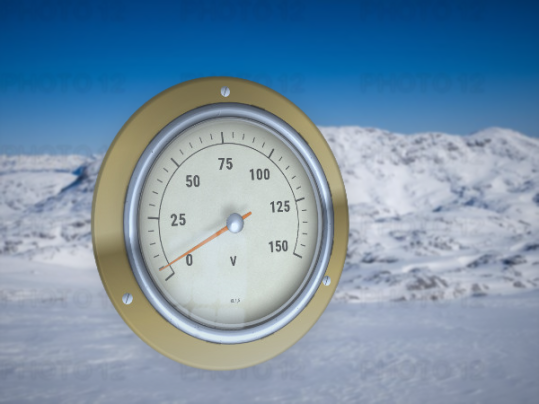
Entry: 5; V
